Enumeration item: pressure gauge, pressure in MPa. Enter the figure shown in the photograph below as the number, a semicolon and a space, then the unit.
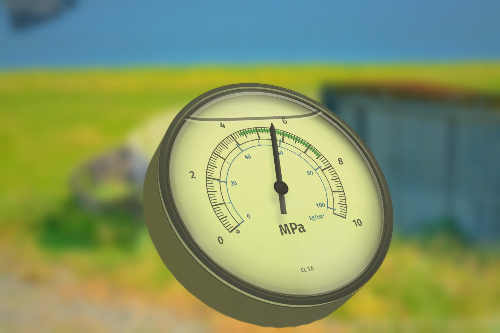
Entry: 5.5; MPa
